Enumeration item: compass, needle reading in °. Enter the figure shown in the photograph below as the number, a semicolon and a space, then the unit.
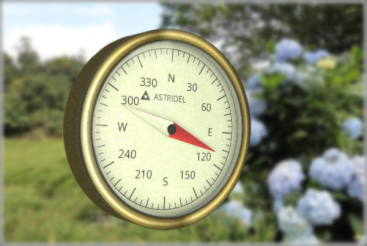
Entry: 110; °
